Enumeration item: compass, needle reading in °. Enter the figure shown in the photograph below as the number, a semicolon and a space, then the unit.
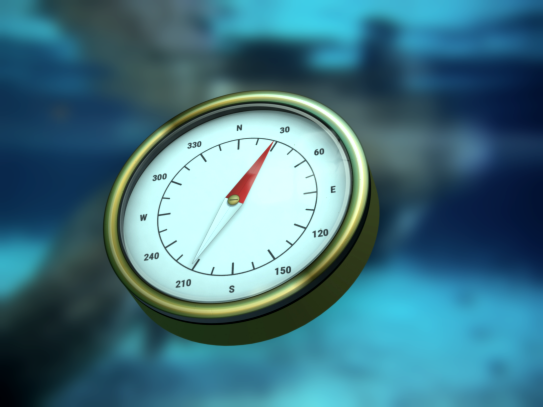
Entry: 30; °
